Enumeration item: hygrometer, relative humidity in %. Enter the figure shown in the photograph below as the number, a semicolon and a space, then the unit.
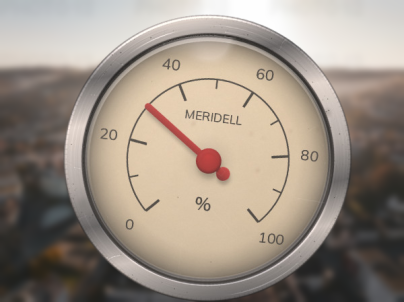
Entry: 30; %
